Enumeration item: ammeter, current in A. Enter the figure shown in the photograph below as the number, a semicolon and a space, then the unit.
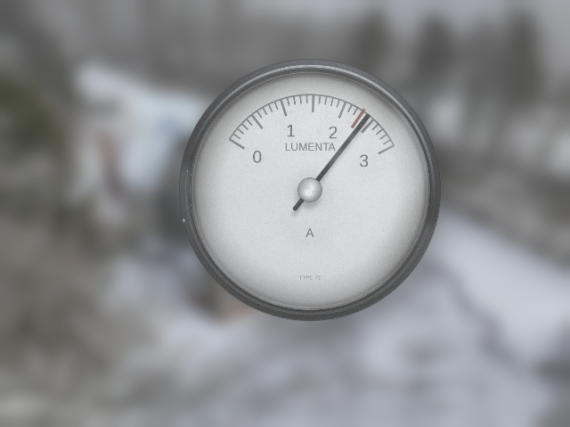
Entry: 2.4; A
